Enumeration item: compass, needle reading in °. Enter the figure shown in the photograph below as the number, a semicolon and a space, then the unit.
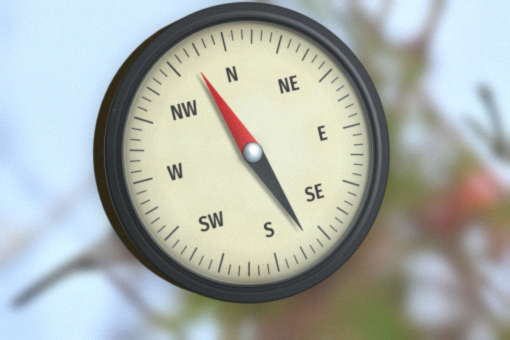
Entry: 340; °
